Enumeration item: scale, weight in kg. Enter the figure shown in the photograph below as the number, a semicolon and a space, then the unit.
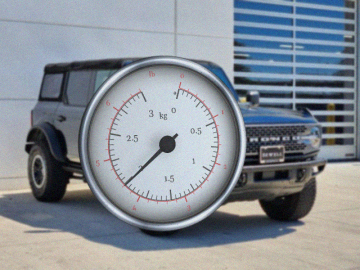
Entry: 2; kg
